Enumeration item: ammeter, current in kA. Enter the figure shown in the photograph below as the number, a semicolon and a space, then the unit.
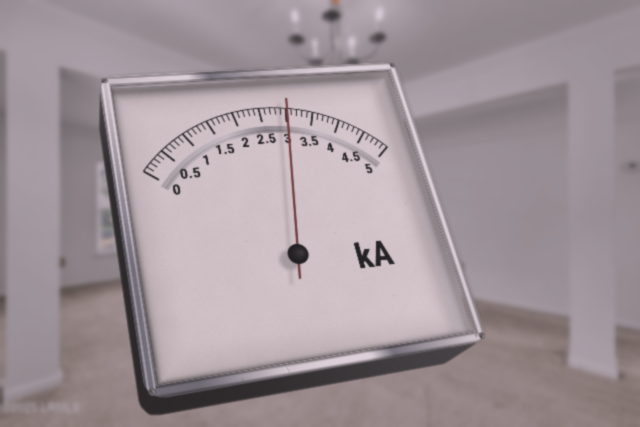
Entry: 3; kA
